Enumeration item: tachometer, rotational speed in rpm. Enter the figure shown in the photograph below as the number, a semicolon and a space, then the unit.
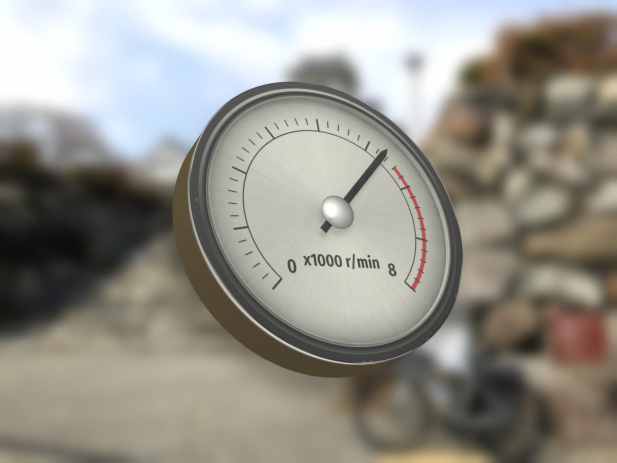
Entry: 5300; rpm
